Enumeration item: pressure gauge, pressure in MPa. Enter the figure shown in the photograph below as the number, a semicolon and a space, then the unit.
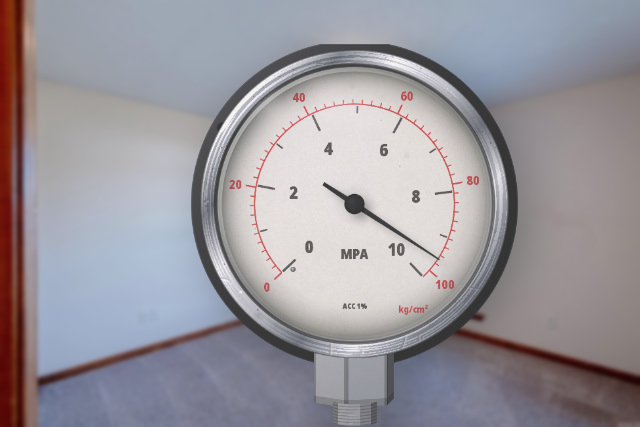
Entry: 9.5; MPa
